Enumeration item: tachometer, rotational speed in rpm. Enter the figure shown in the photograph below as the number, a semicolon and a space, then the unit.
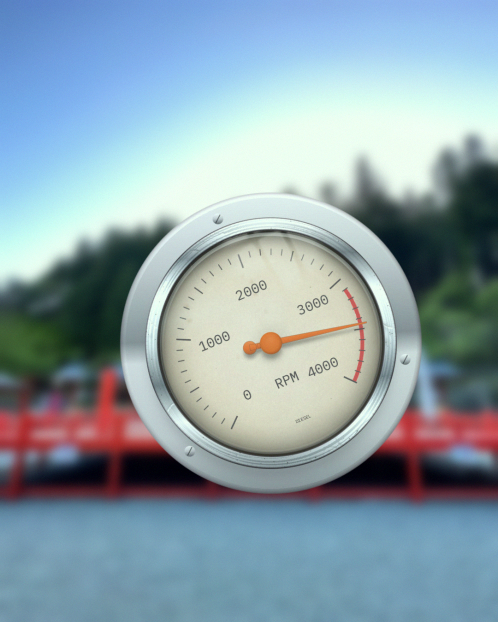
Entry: 3450; rpm
